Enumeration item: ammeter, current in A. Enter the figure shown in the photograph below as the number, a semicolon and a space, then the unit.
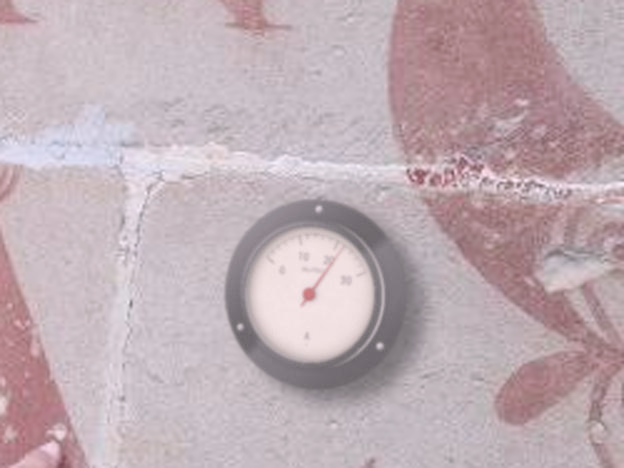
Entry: 22; A
